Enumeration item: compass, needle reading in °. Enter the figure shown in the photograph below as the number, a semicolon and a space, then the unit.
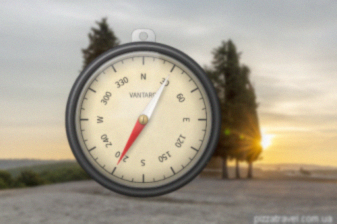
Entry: 210; °
